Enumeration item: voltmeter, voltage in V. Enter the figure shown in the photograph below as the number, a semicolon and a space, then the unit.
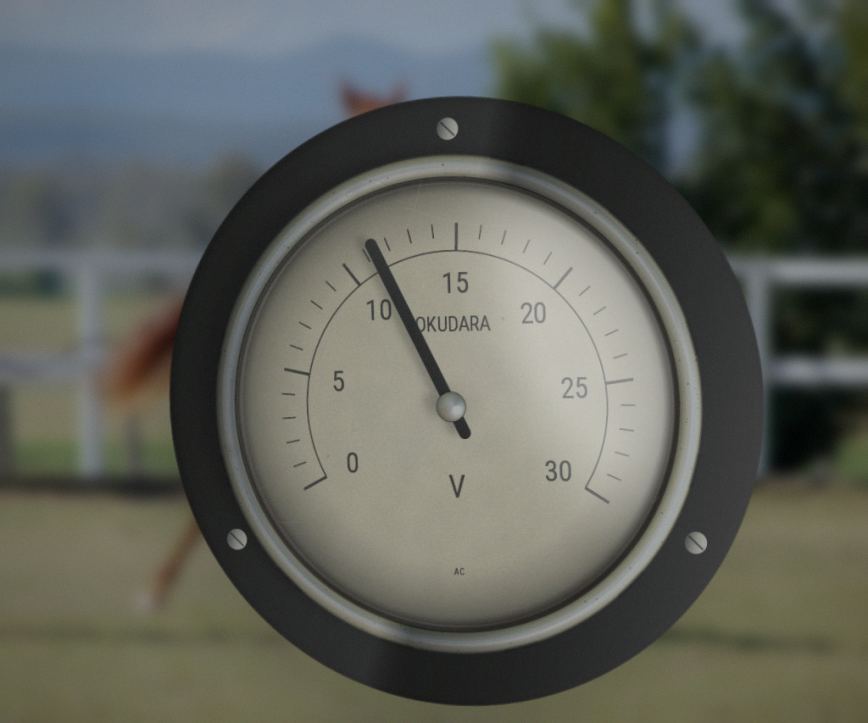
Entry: 11.5; V
